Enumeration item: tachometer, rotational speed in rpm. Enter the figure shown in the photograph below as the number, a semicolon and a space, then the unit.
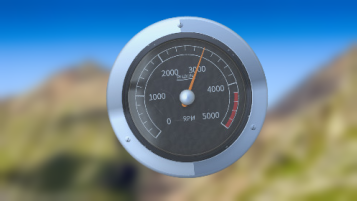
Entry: 3000; rpm
